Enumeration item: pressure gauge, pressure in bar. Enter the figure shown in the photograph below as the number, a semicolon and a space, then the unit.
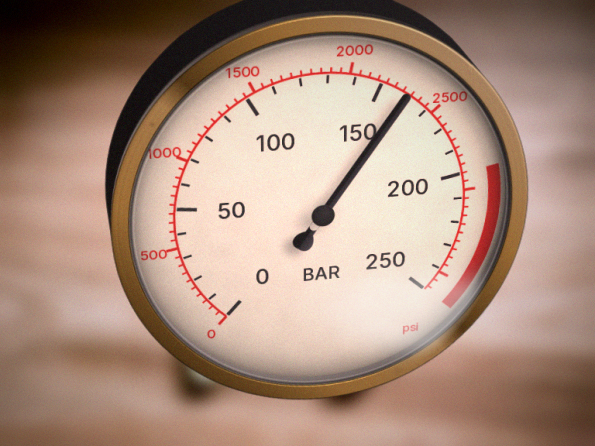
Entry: 160; bar
